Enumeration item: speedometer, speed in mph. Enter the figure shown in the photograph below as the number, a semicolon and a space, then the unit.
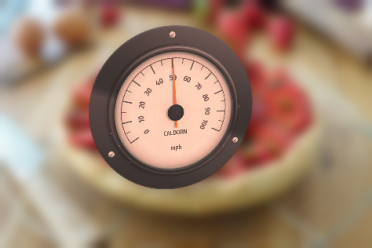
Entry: 50; mph
